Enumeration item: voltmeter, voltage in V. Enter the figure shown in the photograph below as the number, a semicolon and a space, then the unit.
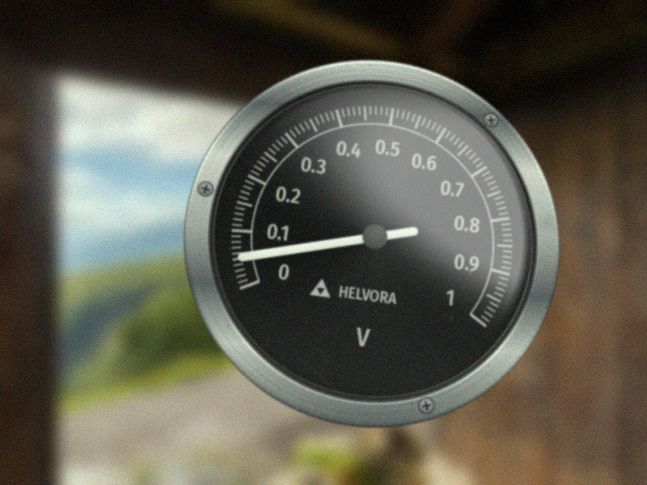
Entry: 0.05; V
